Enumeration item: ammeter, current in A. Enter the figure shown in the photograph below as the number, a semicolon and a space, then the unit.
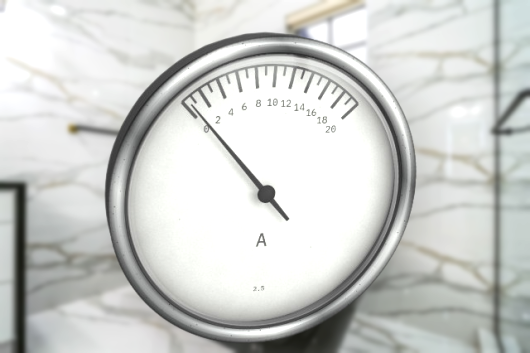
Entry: 0.5; A
